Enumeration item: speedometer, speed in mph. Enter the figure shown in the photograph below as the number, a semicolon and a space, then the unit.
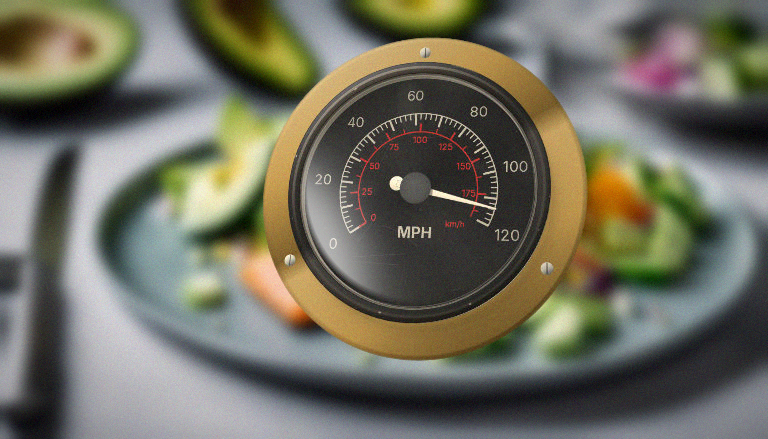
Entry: 114; mph
